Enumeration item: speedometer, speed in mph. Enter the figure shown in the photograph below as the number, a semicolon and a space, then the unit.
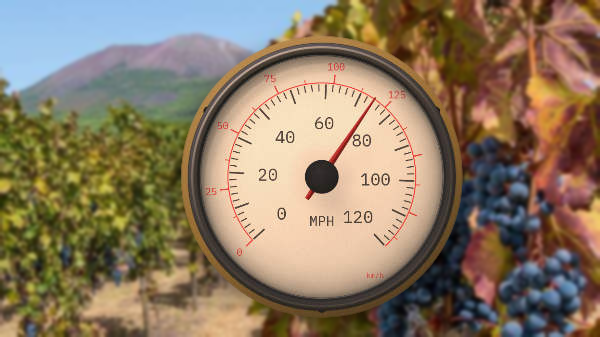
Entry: 74; mph
